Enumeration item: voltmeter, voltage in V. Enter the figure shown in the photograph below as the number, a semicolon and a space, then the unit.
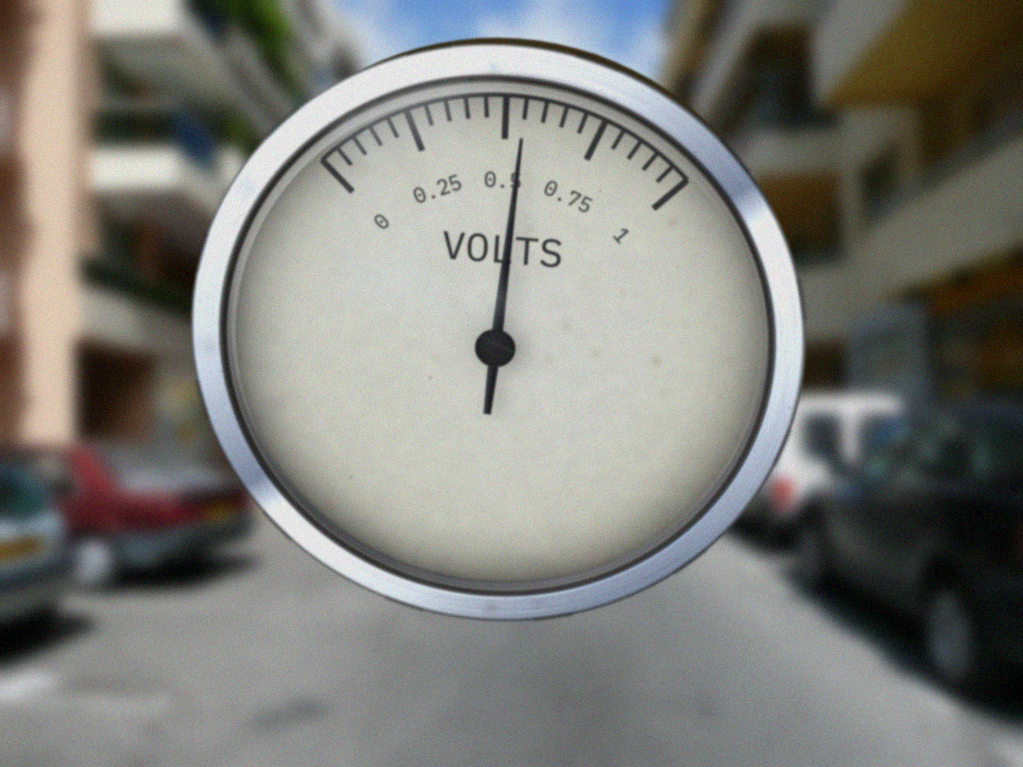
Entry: 0.55; V
